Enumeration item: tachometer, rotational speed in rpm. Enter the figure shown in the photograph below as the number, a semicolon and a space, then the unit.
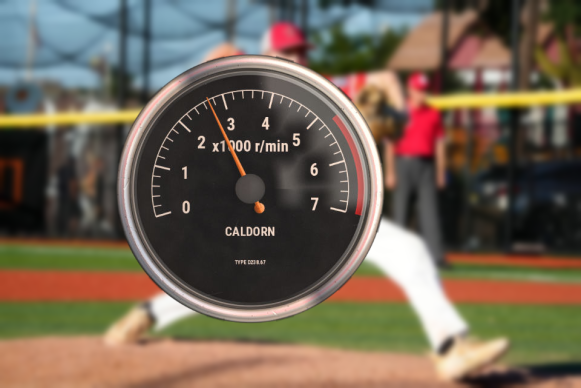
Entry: 2700; rpm
